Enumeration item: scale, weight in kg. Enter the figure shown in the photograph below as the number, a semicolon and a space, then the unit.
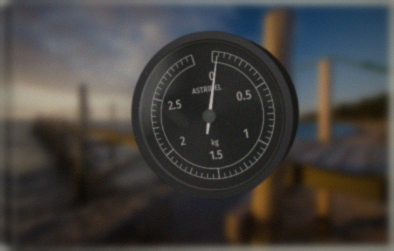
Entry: 0.05; kg
